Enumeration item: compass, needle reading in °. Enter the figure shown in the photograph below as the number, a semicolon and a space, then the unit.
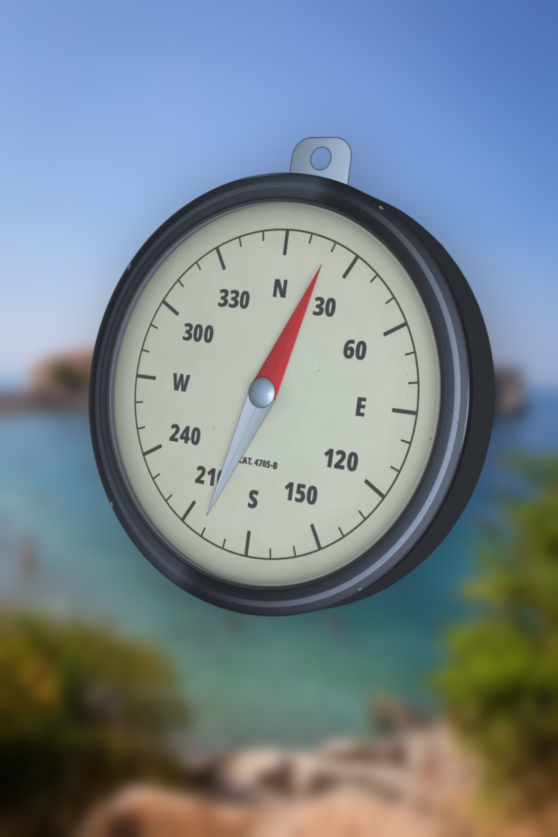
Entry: 20; °
